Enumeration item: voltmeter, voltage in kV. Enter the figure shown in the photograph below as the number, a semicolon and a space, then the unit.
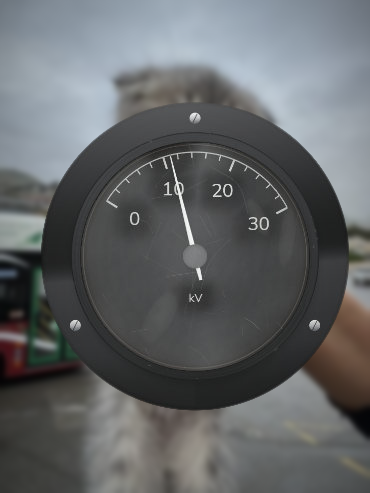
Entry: 11; kV
